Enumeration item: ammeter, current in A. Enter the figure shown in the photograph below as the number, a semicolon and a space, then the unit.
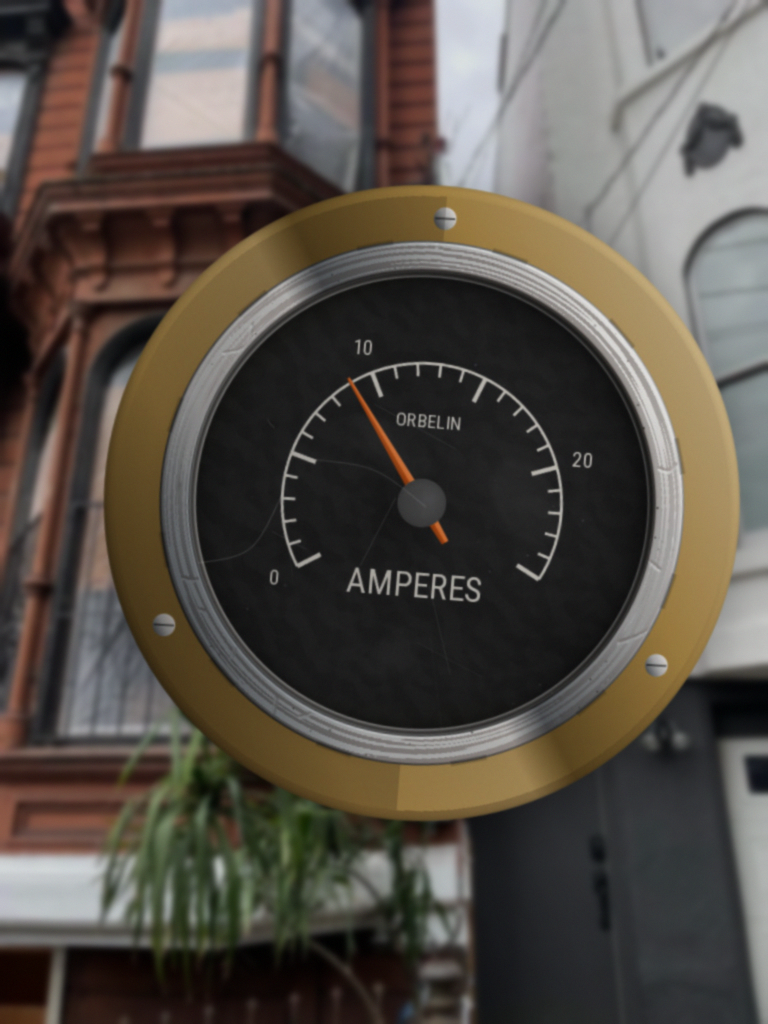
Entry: 9; A
